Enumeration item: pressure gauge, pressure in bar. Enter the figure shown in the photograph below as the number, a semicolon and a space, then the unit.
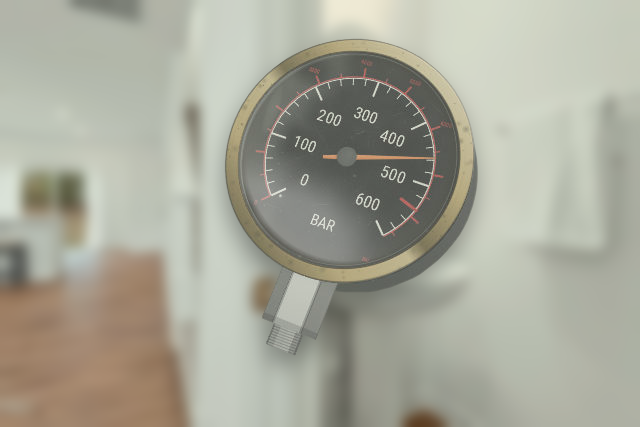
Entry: 460; bar
